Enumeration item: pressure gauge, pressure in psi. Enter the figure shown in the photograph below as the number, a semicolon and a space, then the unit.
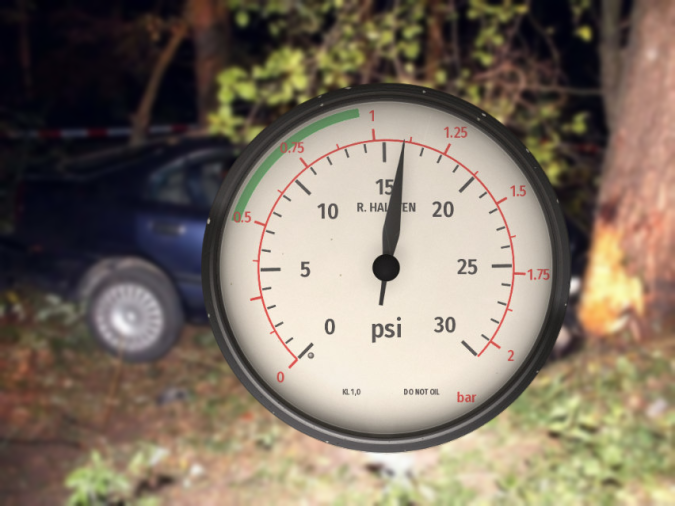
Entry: 16; psi
